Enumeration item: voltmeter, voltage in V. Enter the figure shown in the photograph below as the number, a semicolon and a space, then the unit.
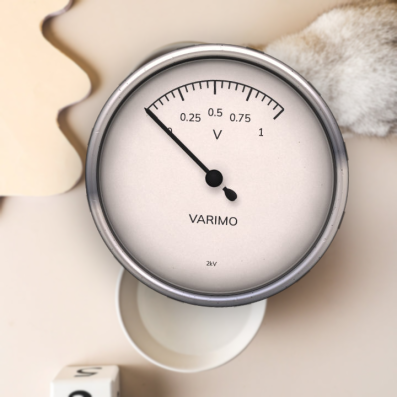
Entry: 0; V
